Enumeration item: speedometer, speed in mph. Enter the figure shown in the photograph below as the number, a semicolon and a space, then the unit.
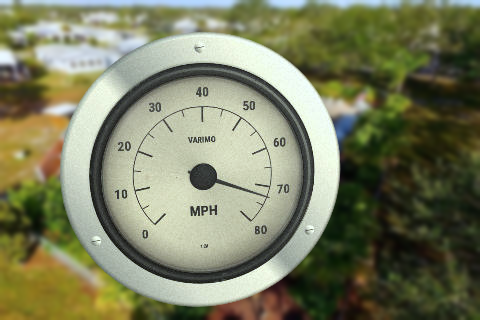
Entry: 72.5; mph
